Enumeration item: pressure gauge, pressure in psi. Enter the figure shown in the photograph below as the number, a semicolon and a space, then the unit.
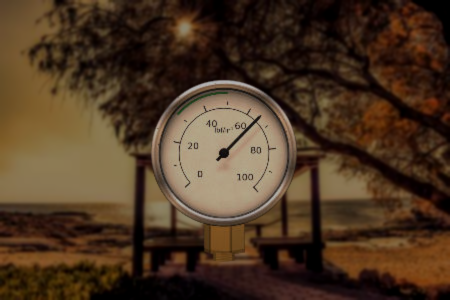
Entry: 65; psi
